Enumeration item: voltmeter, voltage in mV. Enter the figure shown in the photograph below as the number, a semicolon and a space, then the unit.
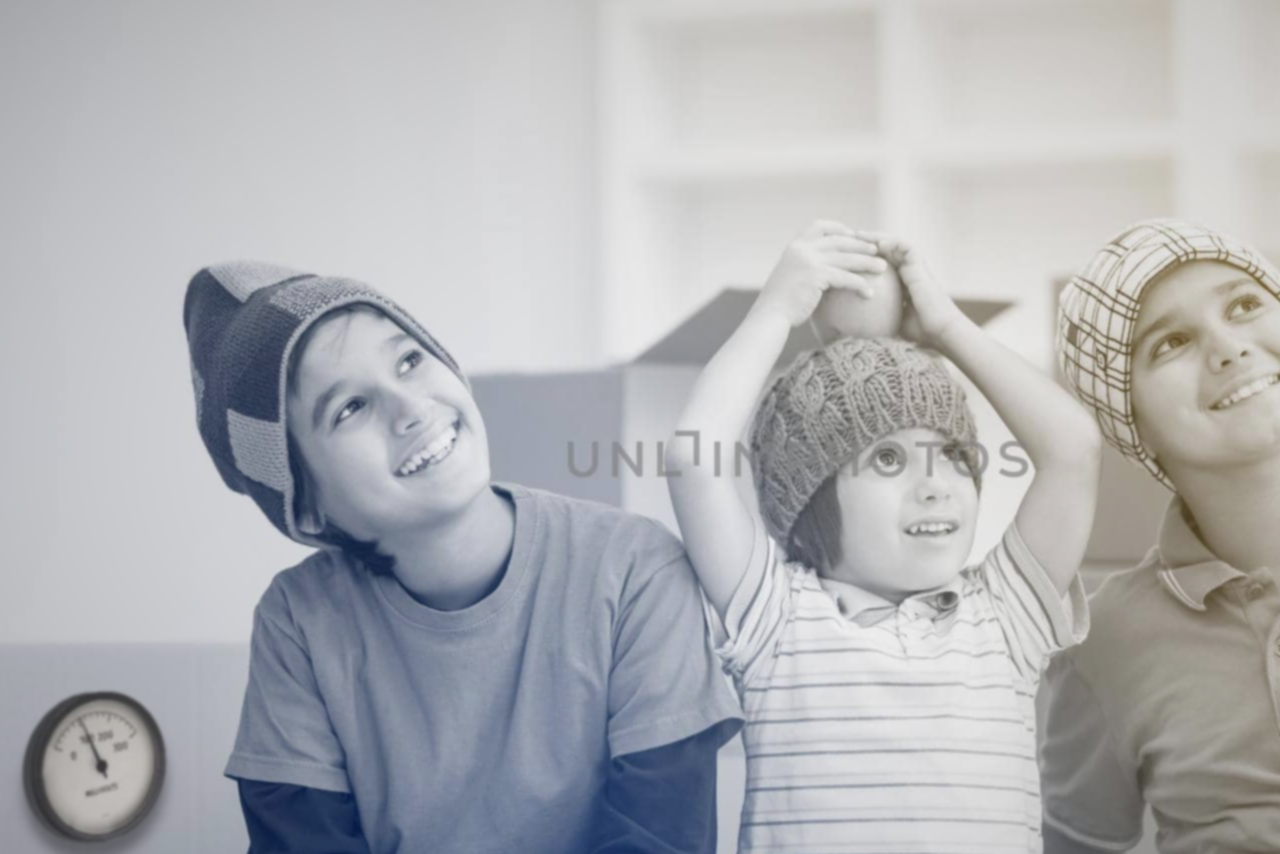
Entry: 100; mV
